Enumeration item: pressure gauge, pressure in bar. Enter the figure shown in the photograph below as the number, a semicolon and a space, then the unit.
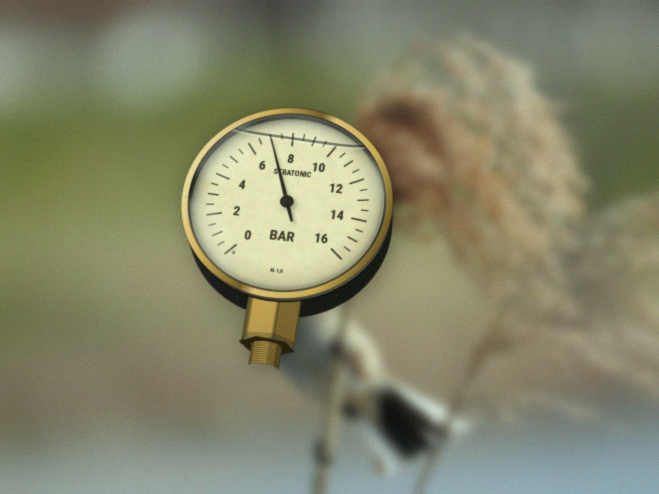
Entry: 7; bar
